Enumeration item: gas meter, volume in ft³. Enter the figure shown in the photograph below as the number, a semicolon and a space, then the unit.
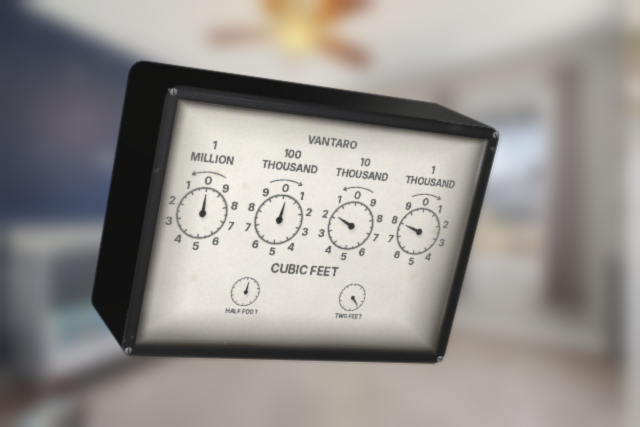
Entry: 1800; ft³
